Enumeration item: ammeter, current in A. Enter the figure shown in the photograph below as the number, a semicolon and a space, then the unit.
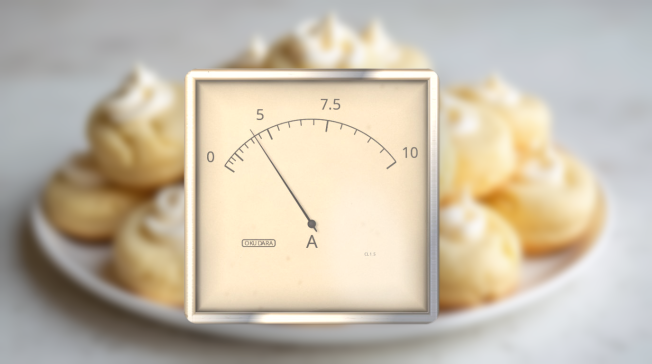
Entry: 4.25; A
